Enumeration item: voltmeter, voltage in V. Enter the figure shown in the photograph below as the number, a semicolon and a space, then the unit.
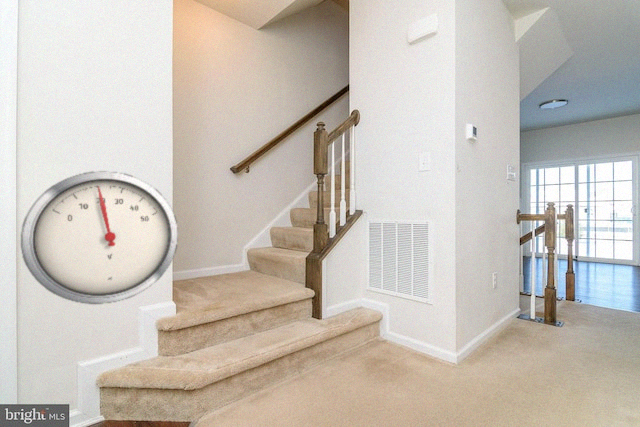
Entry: 20; V
